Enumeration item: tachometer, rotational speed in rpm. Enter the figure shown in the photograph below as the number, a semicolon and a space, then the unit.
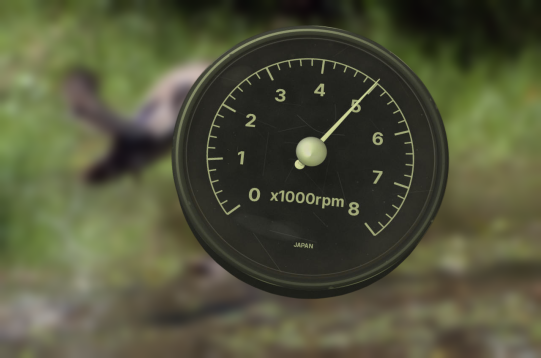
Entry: 5000; rpm
